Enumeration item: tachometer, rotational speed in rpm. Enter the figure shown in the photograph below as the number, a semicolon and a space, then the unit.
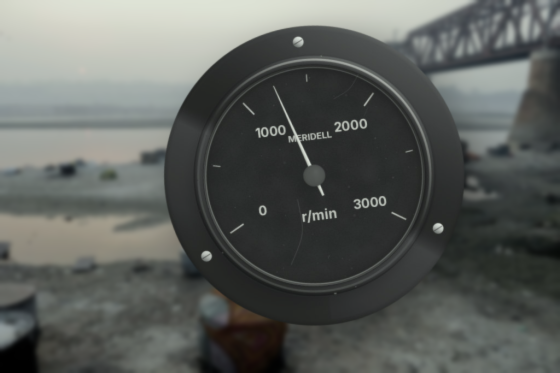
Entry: 1250; rpm
